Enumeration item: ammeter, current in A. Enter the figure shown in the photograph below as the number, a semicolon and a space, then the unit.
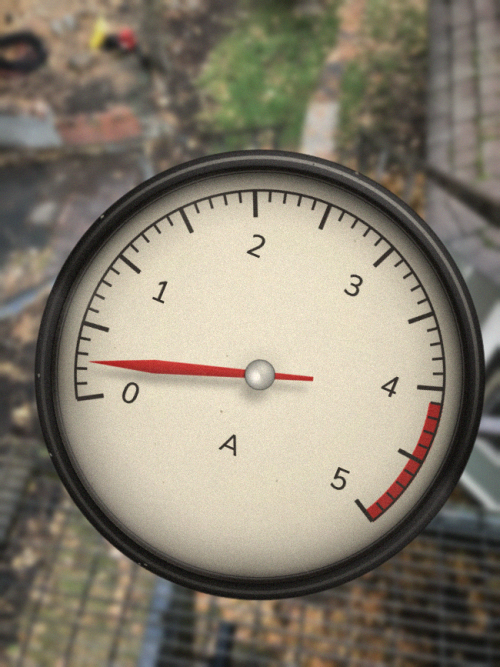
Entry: 0.25; A
